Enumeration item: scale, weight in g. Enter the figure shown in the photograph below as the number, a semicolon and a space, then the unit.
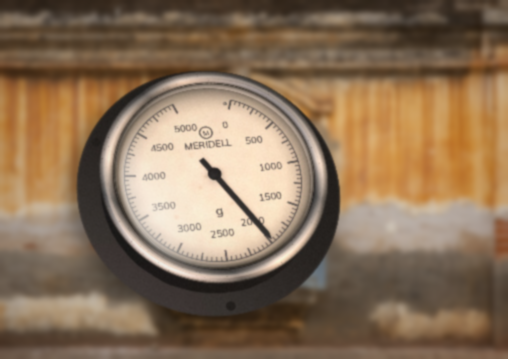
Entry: 2000; g
